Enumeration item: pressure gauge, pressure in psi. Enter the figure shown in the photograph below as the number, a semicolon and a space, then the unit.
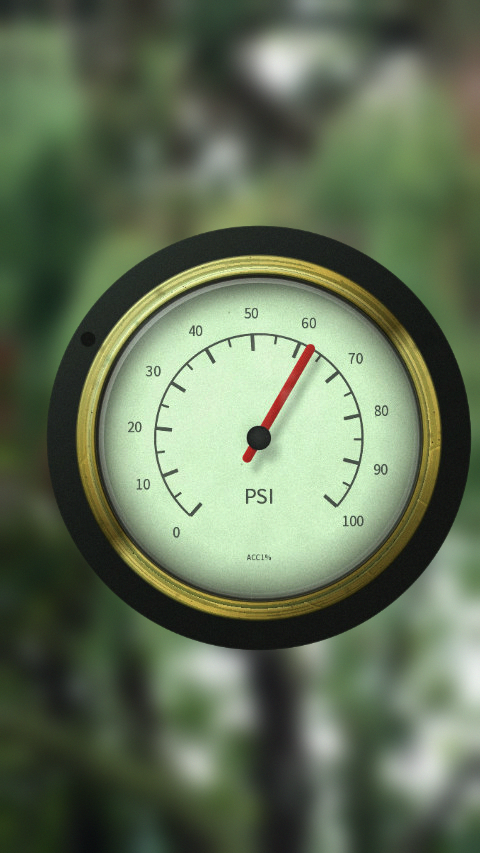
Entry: 62.5; psi
